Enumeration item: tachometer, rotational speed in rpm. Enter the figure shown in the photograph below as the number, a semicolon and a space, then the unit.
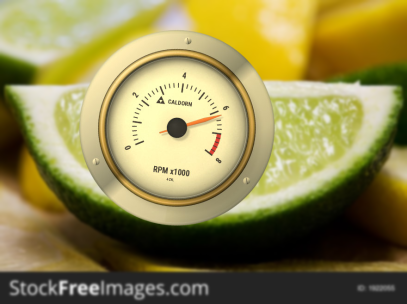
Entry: 6200; rpm
